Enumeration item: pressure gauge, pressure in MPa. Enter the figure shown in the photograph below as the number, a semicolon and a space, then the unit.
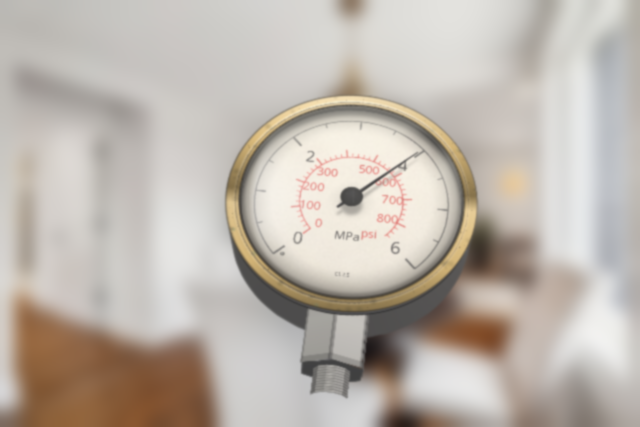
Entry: 4; MPa
